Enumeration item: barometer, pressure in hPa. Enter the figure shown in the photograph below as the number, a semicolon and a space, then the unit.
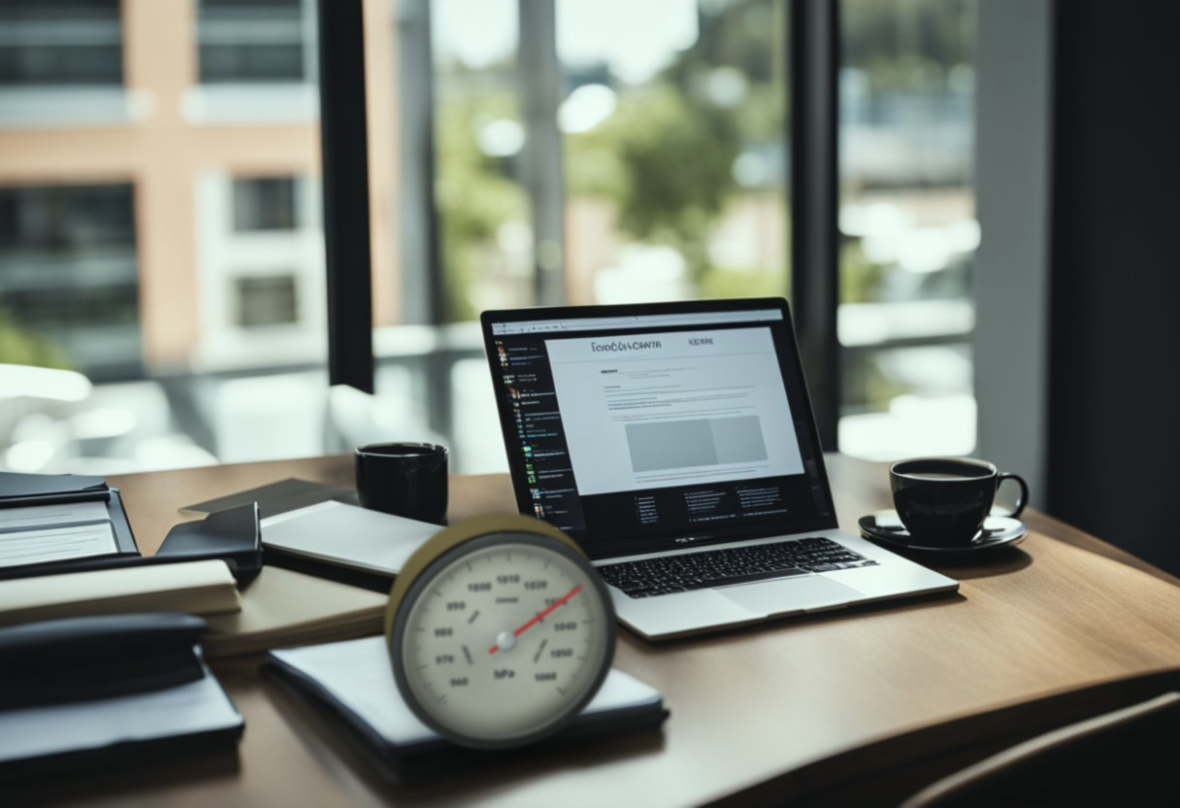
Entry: 1030; hPa
